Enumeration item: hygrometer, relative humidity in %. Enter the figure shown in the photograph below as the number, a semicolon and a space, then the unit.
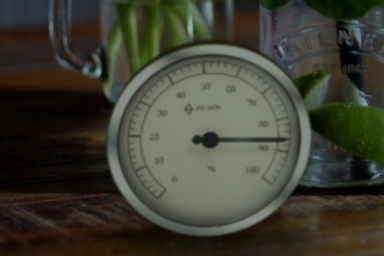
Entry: 86; %
